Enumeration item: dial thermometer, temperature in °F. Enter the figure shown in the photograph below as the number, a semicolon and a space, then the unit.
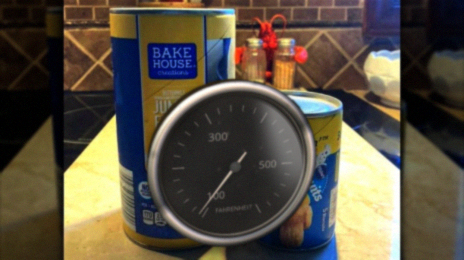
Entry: 110; °F
